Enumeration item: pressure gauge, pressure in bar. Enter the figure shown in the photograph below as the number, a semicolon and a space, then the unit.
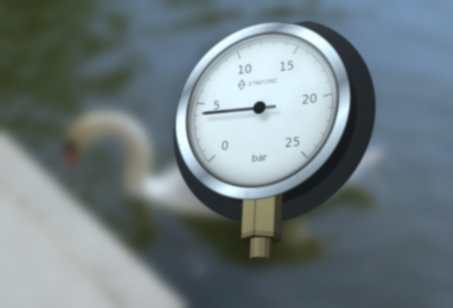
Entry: 4; bar
